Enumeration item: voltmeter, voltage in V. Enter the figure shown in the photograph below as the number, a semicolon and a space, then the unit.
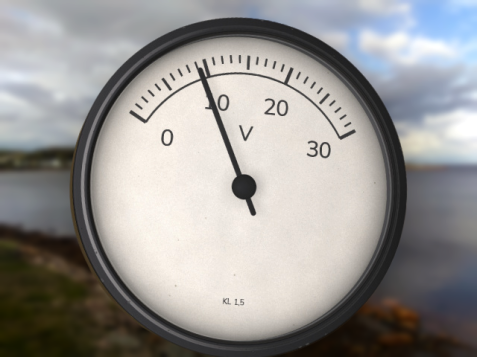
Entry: 9; V
